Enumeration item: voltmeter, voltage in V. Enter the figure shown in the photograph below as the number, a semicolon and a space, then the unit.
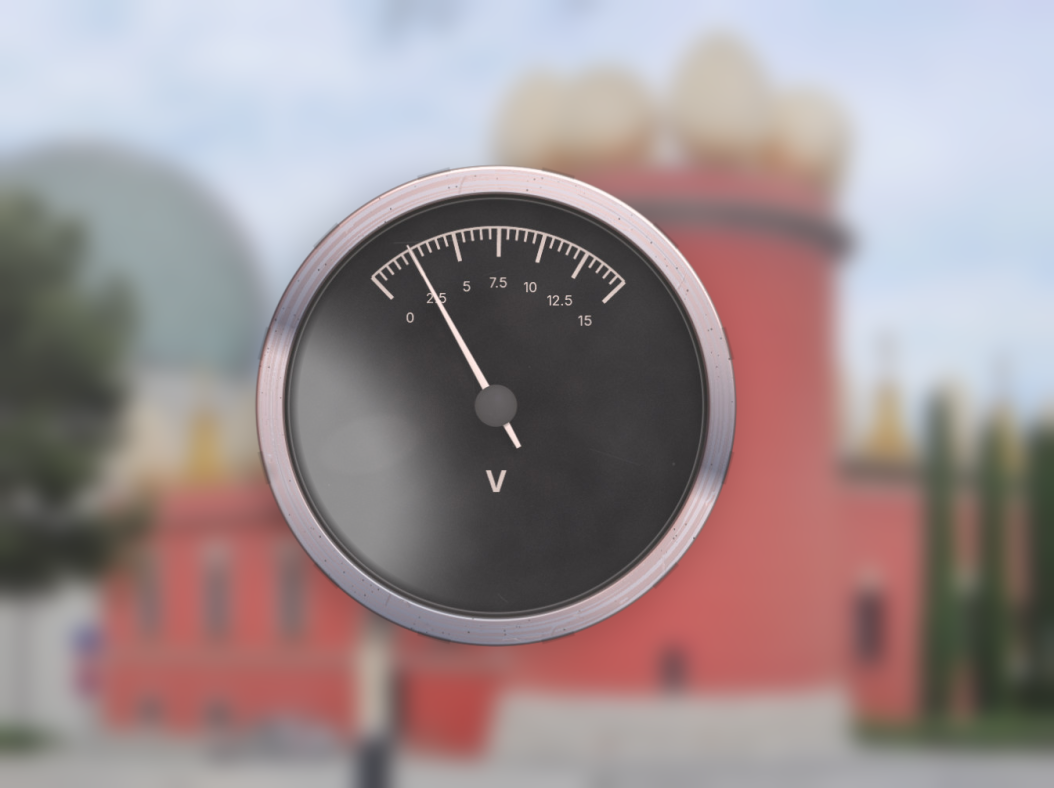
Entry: 2.5; V
